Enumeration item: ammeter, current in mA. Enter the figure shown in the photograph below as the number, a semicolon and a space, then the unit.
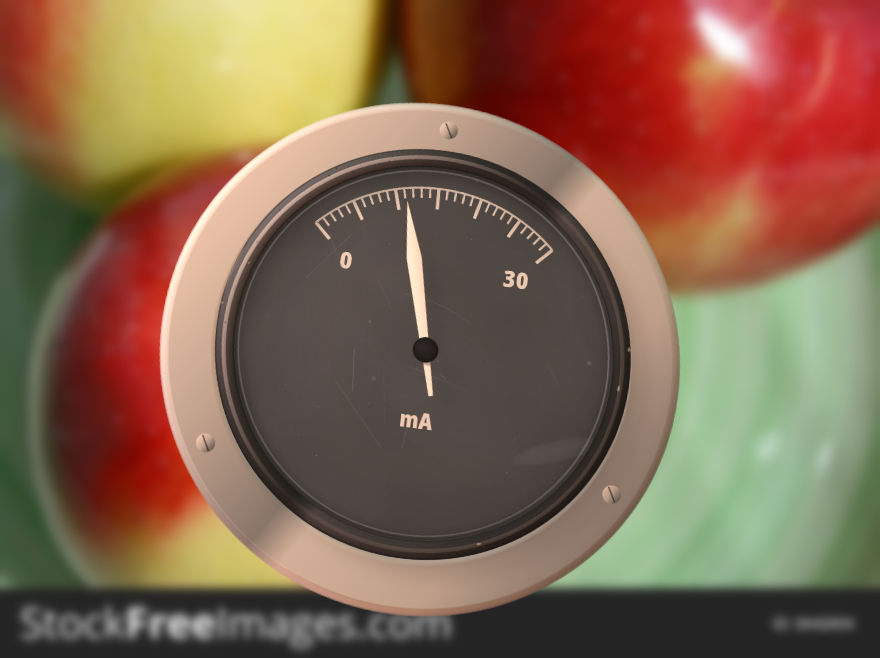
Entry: 11; mA
